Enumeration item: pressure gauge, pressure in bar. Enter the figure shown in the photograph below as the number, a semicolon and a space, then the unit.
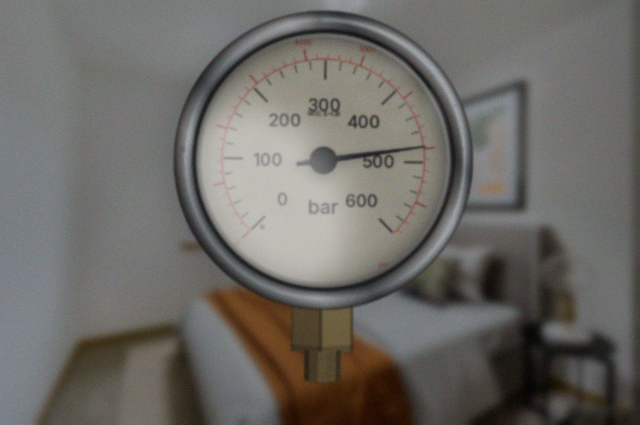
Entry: 480; bar
